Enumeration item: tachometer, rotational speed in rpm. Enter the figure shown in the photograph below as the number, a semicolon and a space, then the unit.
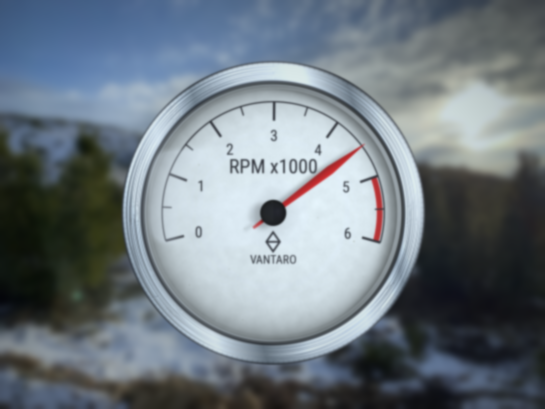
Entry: 4500; rpm
